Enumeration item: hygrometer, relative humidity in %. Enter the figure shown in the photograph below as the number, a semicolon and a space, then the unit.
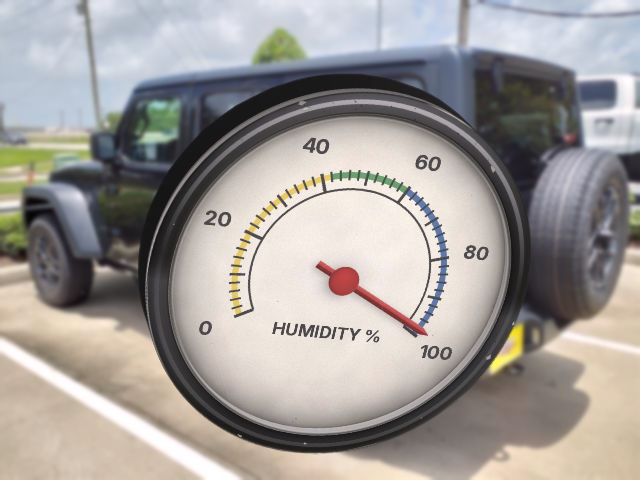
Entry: 98; %
